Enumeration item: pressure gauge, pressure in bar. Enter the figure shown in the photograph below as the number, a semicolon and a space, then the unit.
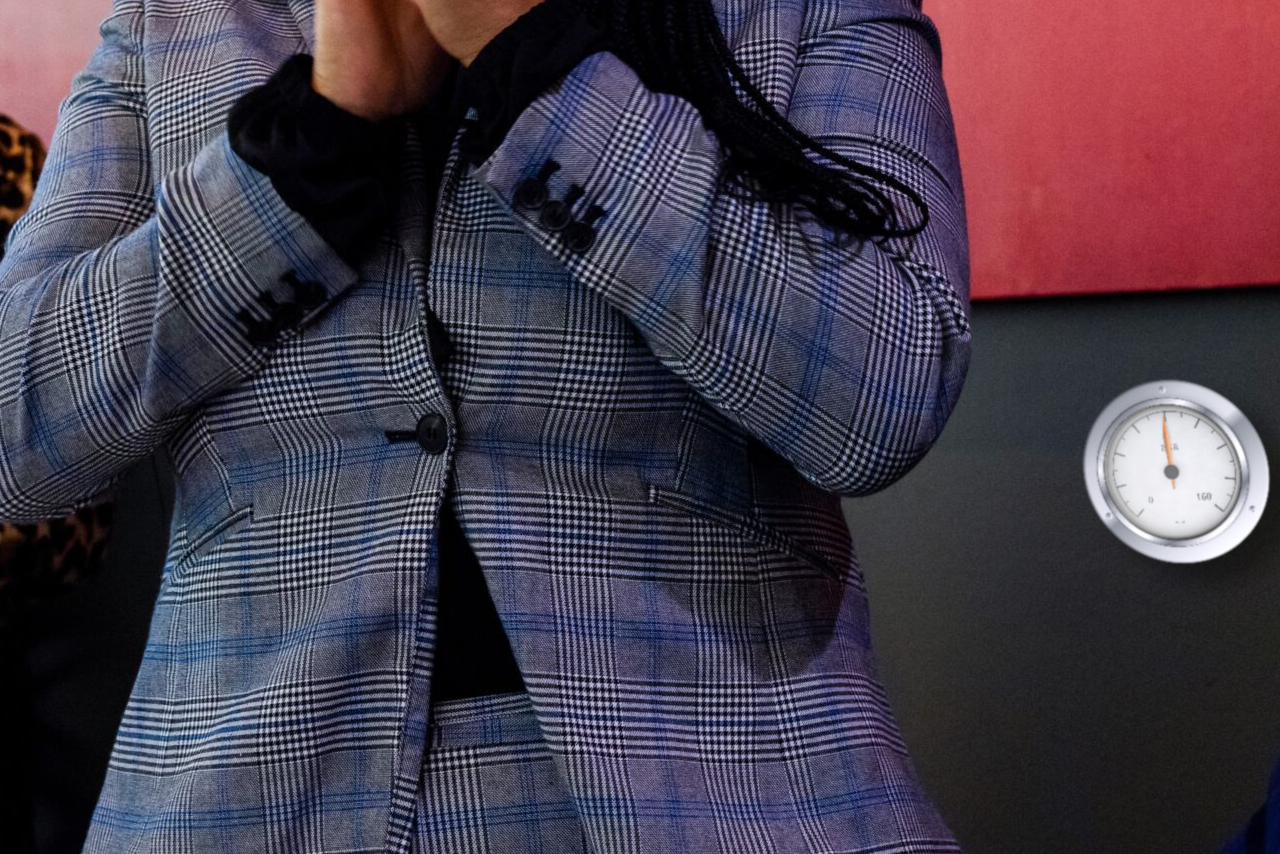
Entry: 80; bar
